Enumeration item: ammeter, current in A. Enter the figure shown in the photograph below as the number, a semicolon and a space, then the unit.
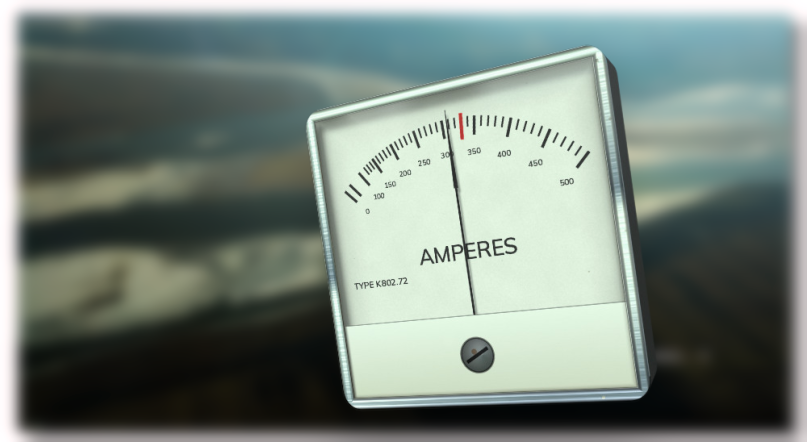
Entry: 310; A
